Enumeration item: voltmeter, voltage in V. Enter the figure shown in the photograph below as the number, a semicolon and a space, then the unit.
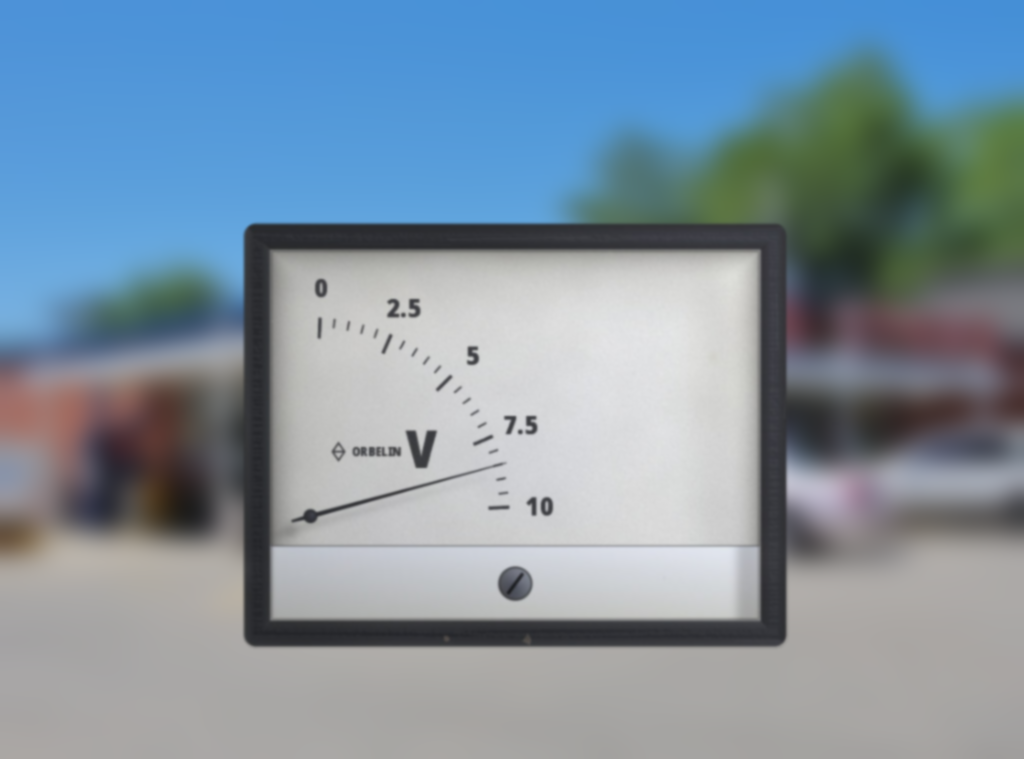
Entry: 8.5; V
